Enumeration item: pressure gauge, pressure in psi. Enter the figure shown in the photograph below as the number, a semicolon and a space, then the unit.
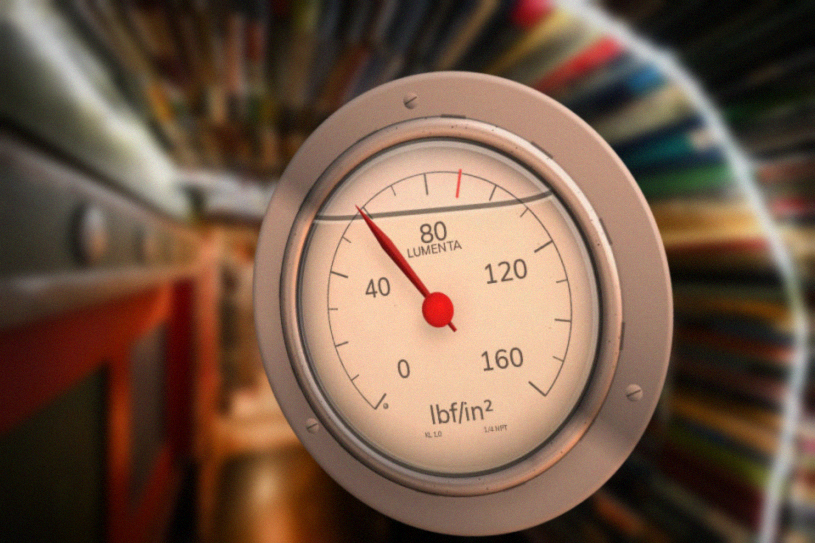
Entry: 60; psi
